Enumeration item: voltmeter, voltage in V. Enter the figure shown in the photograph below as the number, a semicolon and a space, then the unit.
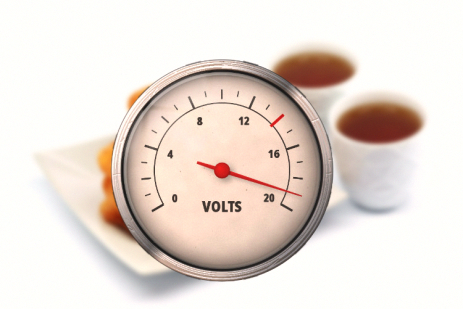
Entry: 19; V
